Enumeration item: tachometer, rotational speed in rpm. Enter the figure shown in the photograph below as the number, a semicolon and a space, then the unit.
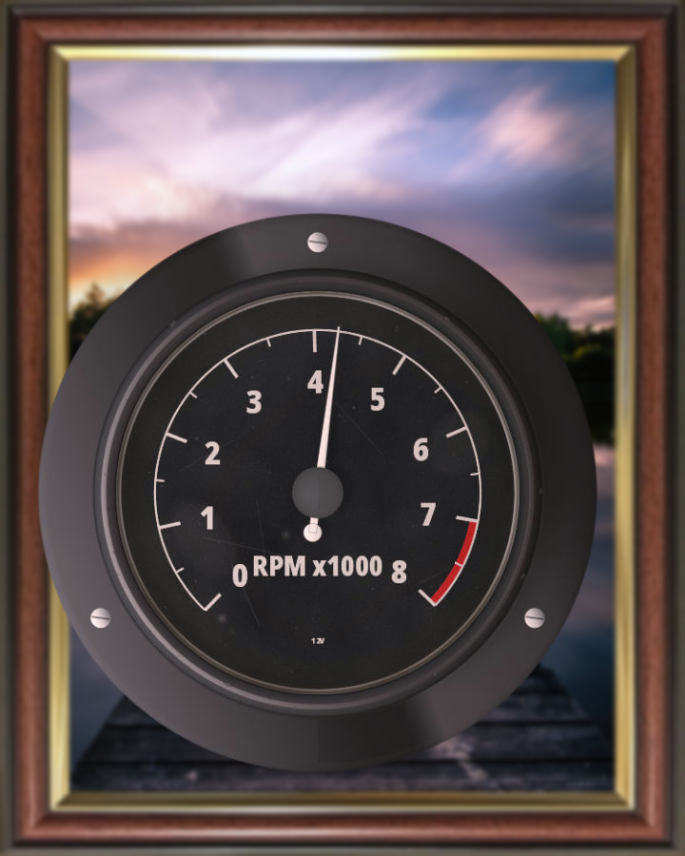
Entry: 4250; rpm
